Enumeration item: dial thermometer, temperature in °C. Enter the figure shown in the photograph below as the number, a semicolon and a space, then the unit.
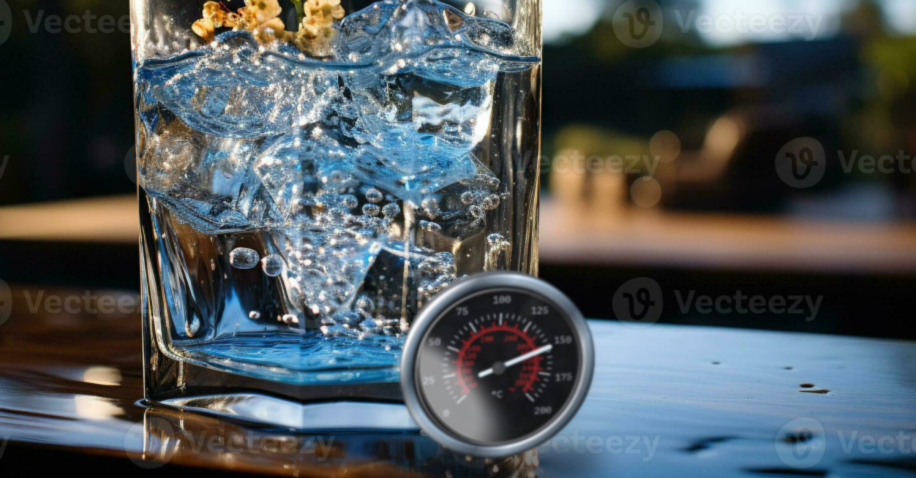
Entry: 150; °C
